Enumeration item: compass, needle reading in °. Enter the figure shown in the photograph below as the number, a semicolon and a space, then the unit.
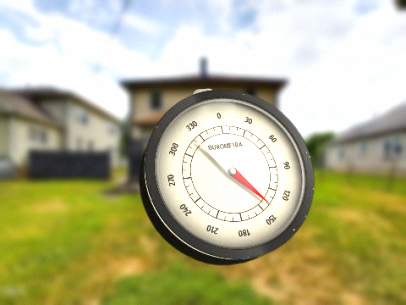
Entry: 140; °
